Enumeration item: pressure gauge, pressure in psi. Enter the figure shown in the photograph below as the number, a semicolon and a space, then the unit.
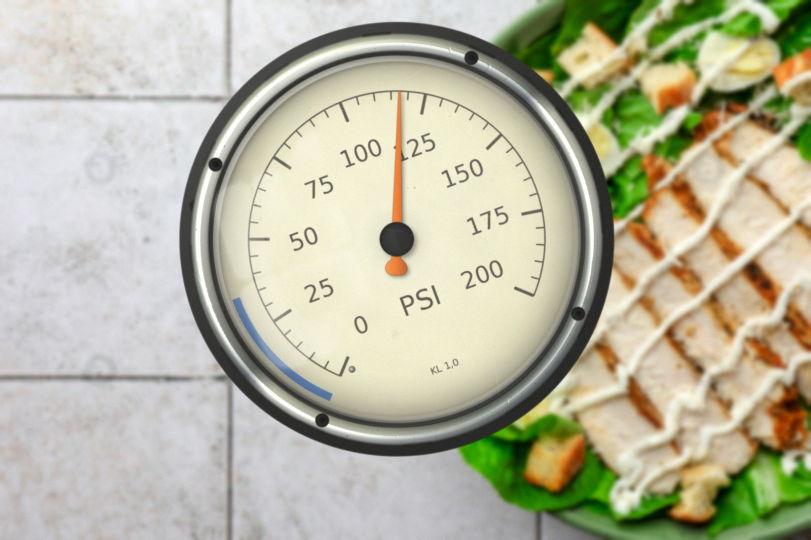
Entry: 117.5; psi
